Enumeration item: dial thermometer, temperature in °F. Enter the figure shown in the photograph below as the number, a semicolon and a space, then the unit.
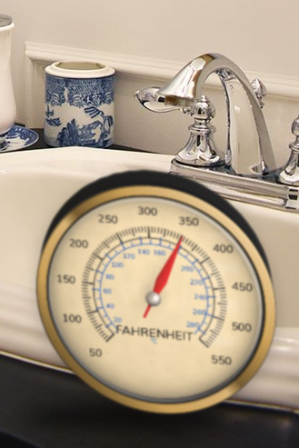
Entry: 350; °F
